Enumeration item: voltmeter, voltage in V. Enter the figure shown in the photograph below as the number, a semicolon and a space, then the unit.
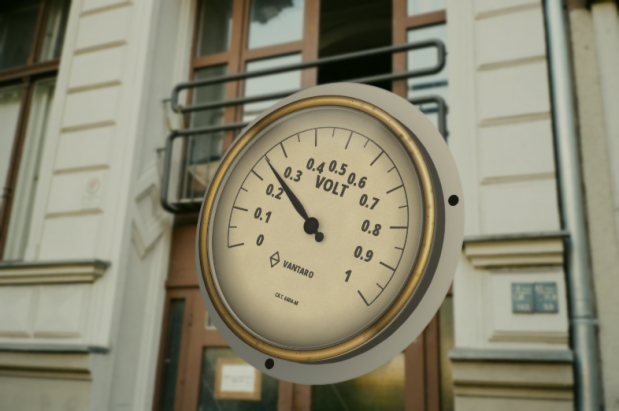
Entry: 0.25; V
